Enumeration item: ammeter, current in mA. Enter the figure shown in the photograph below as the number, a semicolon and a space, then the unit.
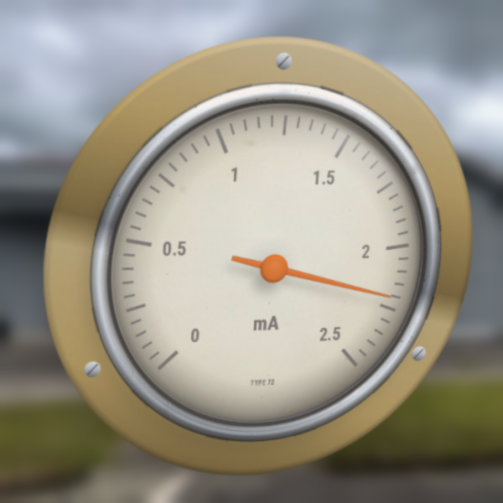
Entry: 2.2; mA
